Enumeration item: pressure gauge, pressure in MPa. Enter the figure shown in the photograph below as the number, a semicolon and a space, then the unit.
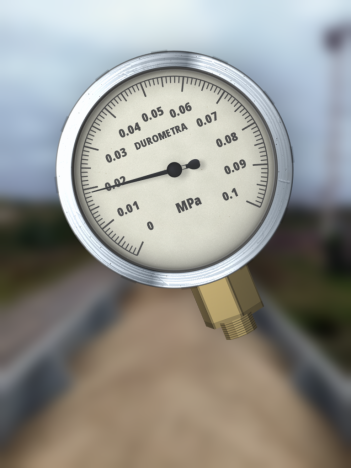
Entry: 0.019; MPa
